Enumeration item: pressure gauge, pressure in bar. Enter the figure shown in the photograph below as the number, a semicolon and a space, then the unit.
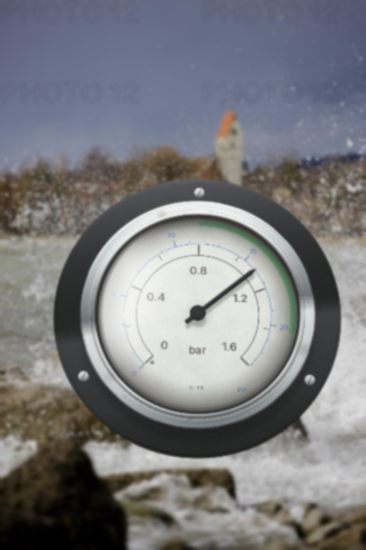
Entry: 1.1; bar
